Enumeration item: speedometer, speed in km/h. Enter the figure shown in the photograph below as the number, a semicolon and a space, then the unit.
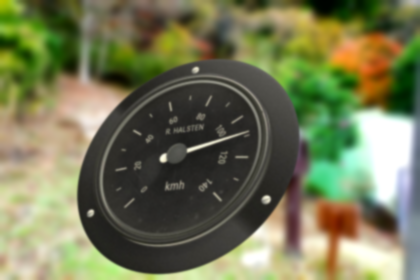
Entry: 110; km/h
